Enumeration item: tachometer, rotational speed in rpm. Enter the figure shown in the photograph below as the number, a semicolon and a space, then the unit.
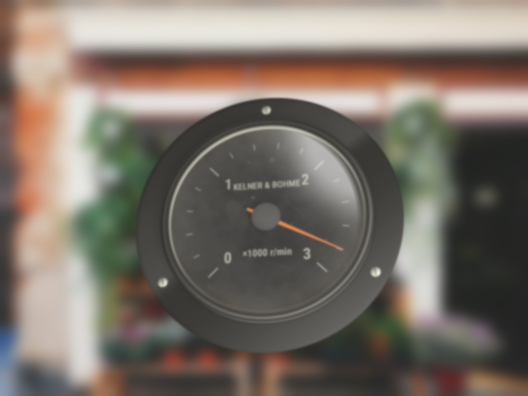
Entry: 2800; rpm
